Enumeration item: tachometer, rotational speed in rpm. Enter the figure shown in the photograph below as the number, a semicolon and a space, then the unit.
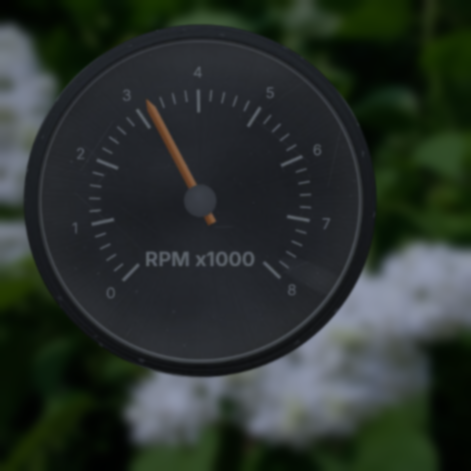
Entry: 3200; rpm
